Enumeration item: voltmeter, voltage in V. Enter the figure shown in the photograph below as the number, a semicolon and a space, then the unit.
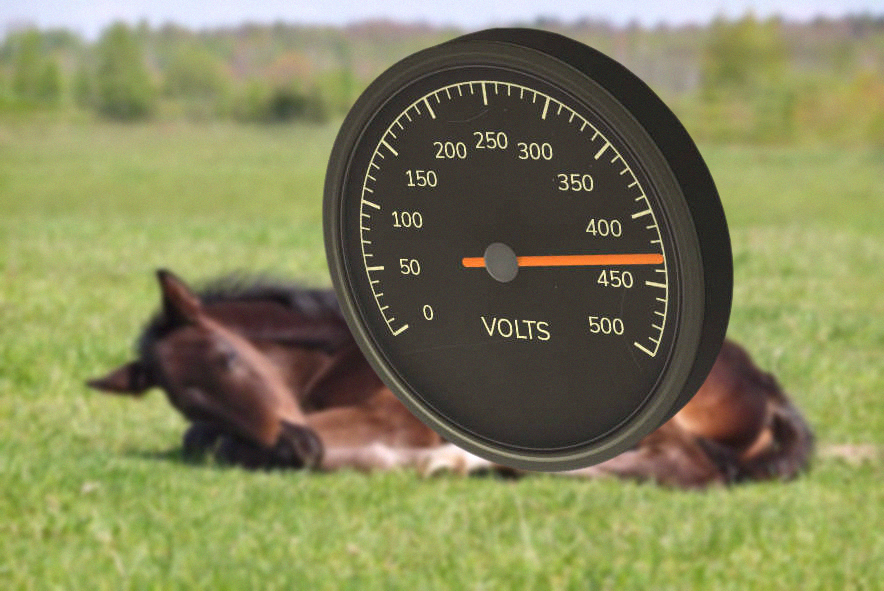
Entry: 430; V
